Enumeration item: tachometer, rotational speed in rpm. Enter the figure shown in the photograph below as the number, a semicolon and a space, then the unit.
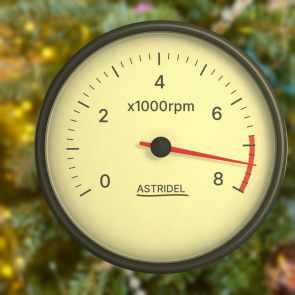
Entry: 7400; rpm
